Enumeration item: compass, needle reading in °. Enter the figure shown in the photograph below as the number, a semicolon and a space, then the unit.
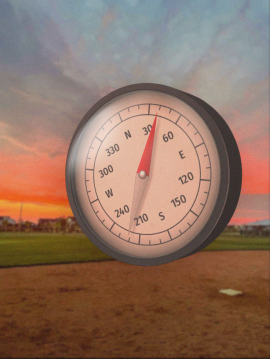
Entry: 40; °
